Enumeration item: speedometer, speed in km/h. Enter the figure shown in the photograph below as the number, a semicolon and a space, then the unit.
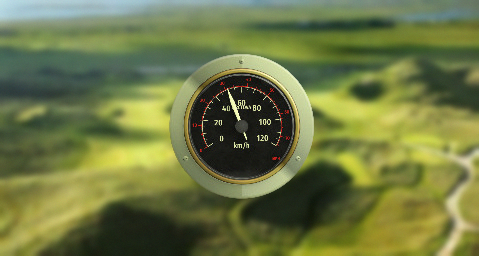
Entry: 50; km/h
